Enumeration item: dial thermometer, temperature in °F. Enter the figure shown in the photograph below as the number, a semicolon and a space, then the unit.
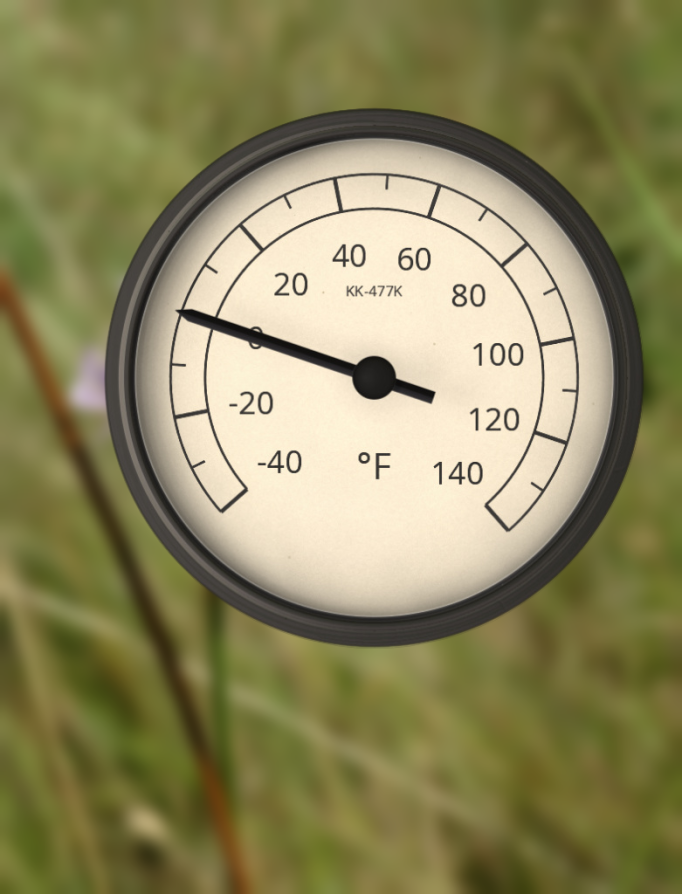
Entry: 0; °F
